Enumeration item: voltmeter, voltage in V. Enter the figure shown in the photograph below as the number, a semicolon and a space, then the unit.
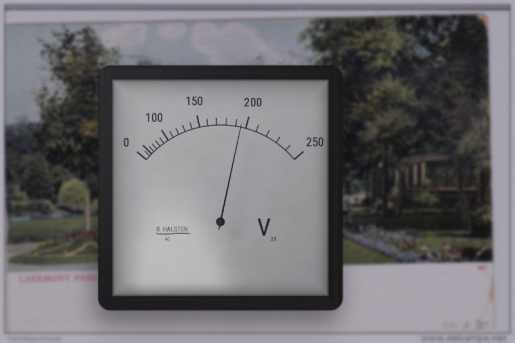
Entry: 195; V
